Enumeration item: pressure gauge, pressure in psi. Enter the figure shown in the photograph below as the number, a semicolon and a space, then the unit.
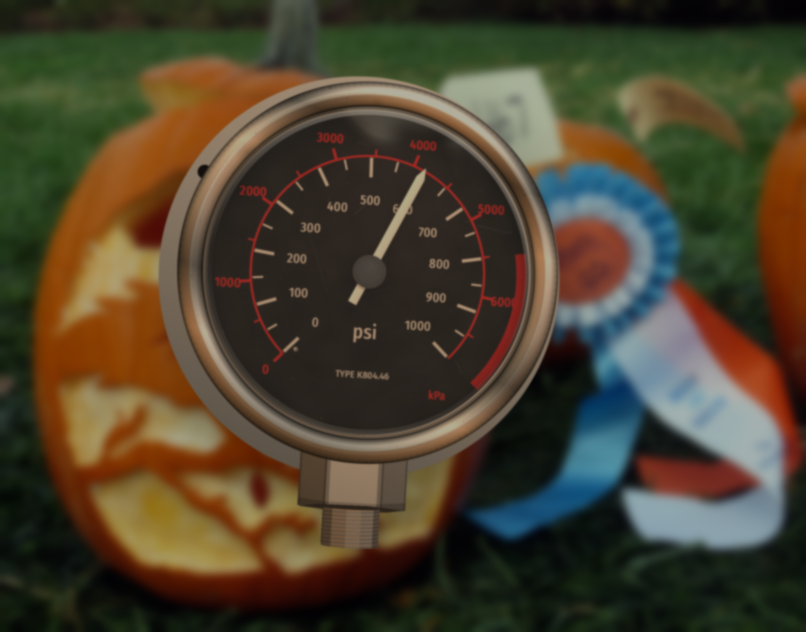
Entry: 600; psi
